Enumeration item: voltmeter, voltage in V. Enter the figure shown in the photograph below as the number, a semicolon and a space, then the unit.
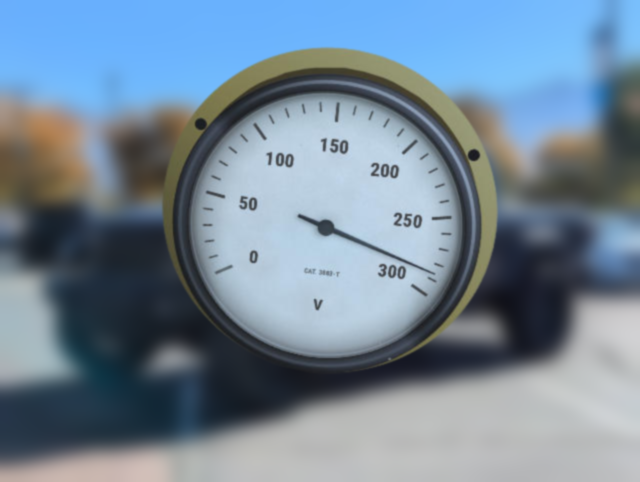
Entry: 285; V
